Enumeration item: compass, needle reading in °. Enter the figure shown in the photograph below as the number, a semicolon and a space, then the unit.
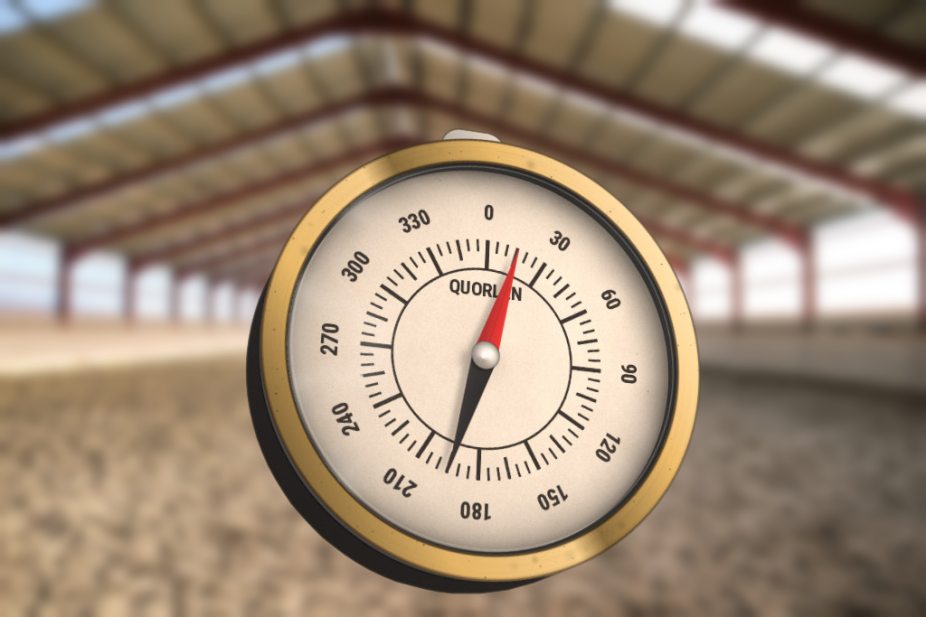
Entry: 15; °
